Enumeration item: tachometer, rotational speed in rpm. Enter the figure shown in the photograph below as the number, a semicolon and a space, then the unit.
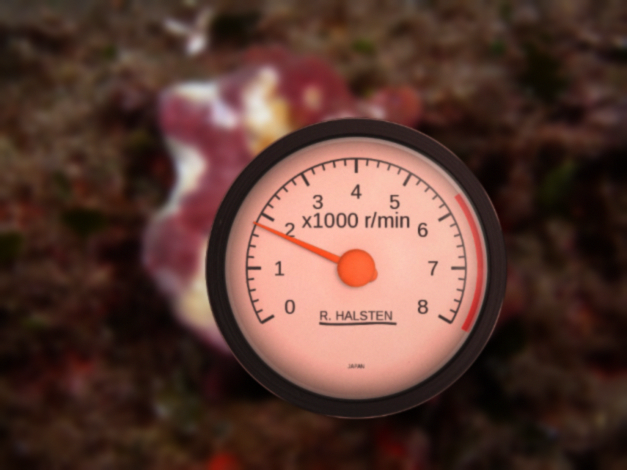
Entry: 1800; rpm
